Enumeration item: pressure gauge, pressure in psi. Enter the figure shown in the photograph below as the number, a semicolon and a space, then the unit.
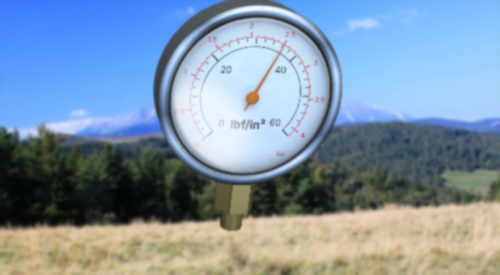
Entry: 36; psi
